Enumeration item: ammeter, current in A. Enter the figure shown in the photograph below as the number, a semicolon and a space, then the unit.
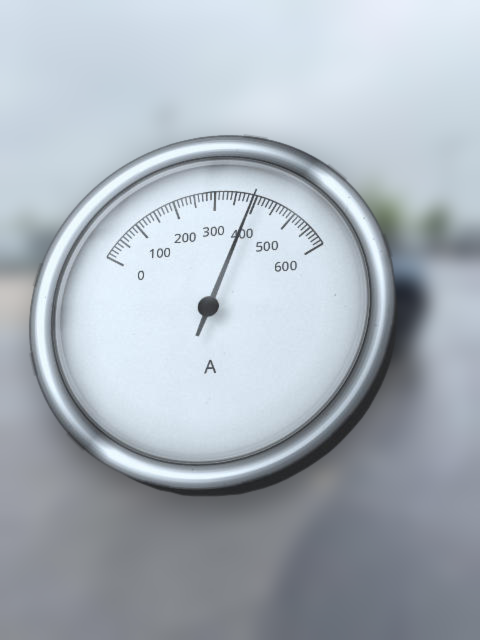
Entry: 400; A
